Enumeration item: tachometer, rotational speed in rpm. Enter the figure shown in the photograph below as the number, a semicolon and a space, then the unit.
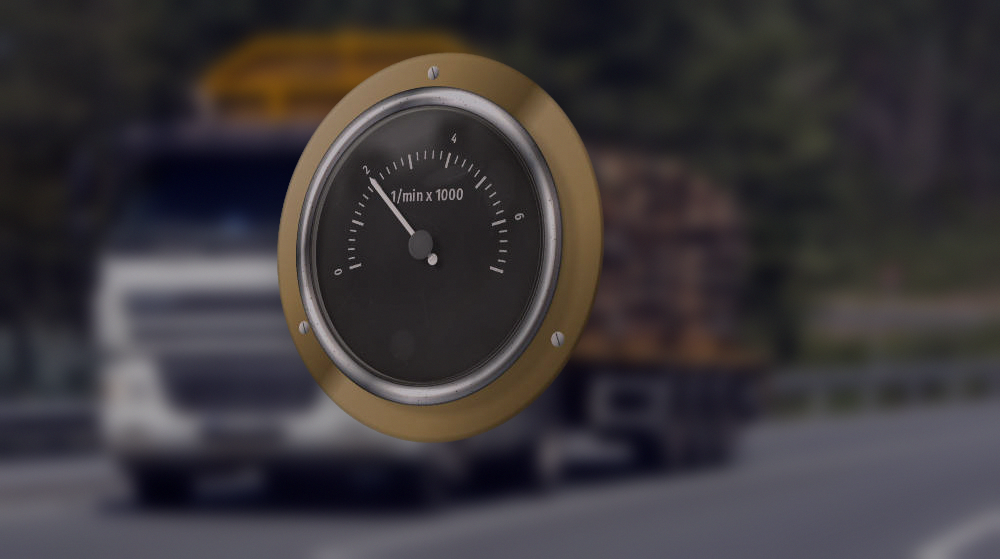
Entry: 2000; rpm
